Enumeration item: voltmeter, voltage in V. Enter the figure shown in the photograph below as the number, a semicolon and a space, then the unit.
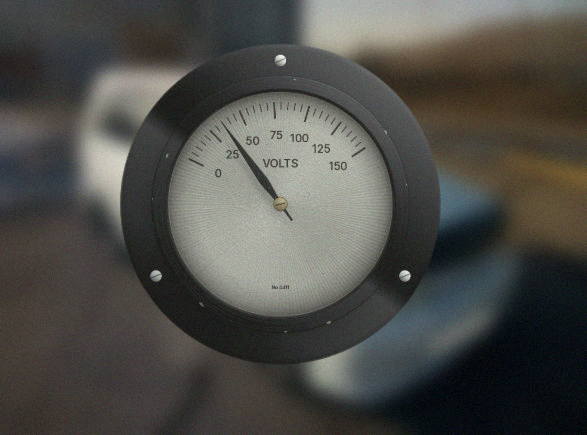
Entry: 35; V
